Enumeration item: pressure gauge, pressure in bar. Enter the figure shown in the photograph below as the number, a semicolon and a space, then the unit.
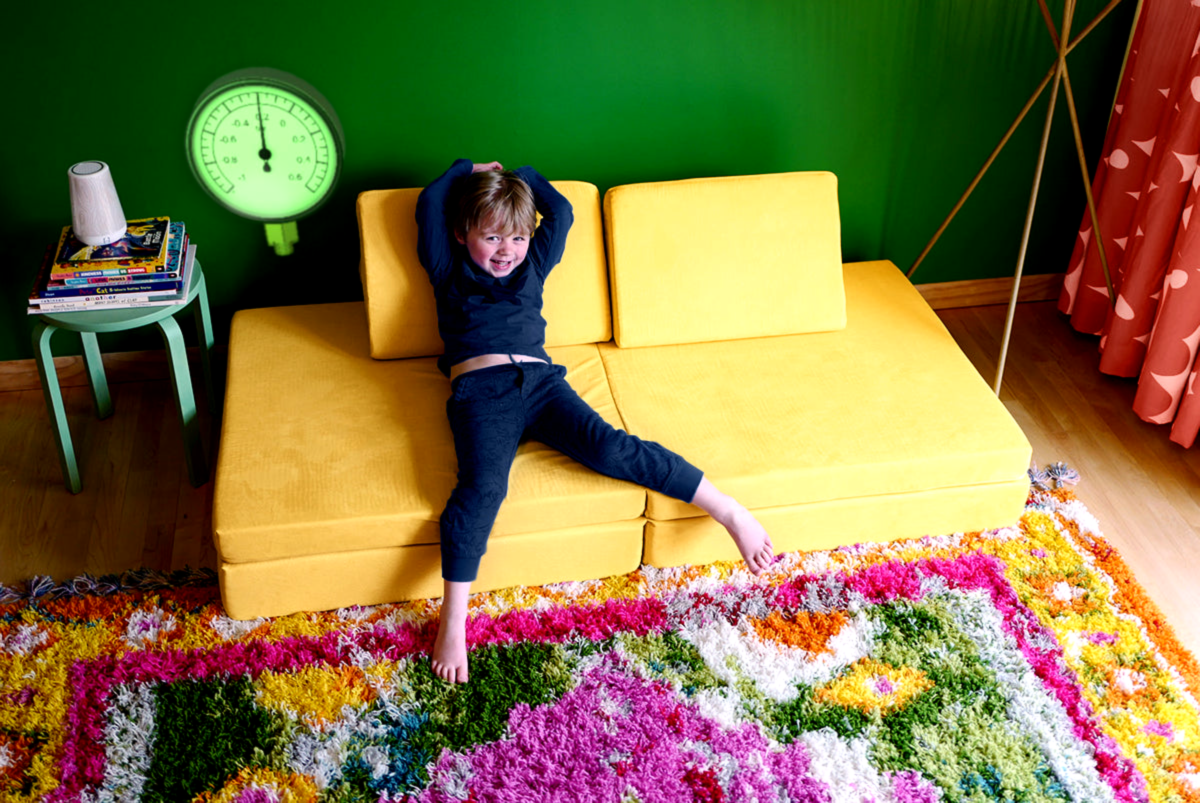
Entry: -0.2; bar
